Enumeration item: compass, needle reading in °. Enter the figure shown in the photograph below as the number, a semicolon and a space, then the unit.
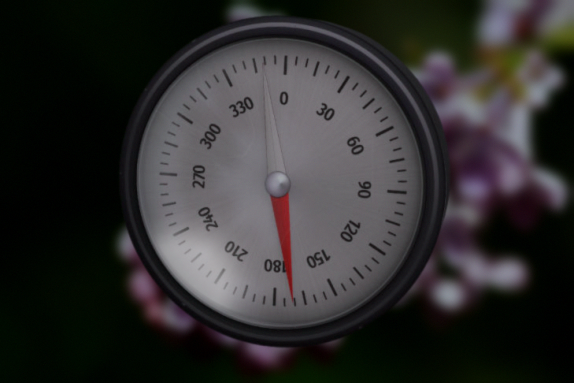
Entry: 170; °
